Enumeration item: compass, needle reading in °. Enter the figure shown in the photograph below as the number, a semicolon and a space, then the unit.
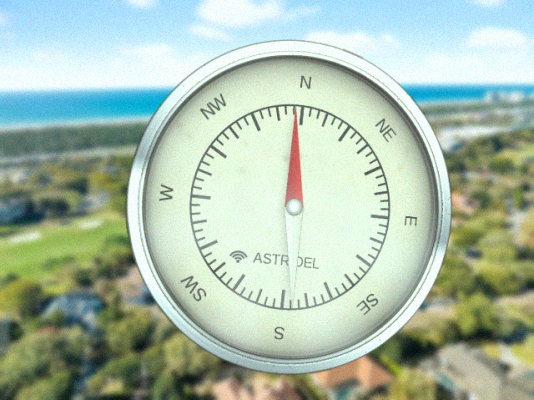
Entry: 355; °
